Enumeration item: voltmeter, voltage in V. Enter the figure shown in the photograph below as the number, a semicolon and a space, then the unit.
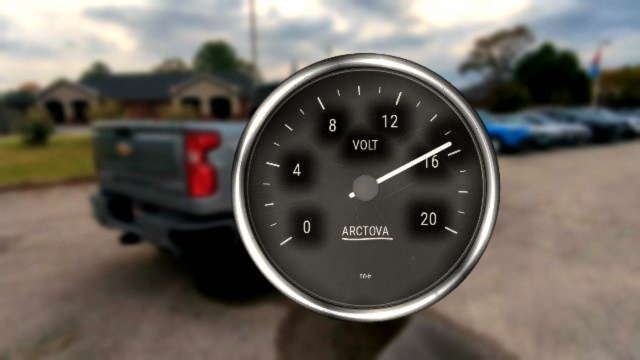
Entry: 15.5; V
